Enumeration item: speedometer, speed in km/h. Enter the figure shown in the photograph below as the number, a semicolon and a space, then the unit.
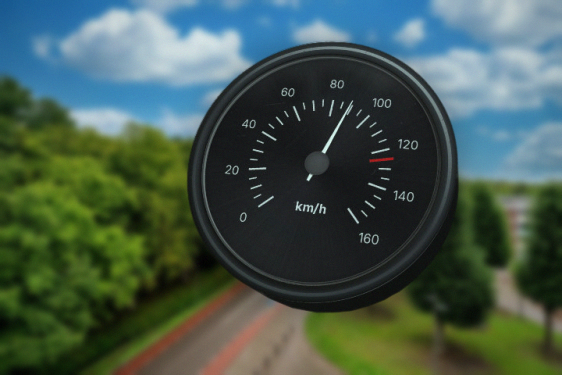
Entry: 90; km/h
